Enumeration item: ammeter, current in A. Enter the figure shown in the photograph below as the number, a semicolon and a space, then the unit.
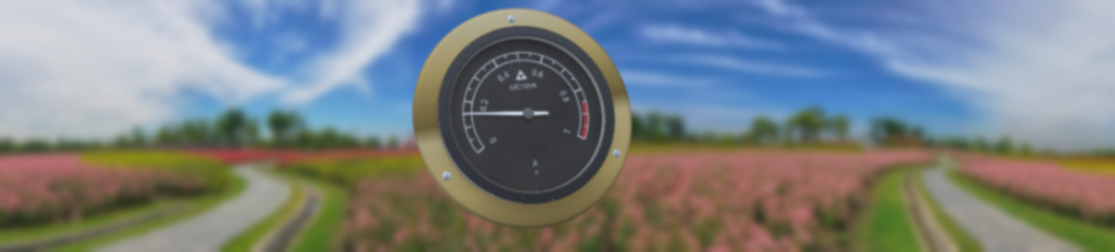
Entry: 0.15; A
